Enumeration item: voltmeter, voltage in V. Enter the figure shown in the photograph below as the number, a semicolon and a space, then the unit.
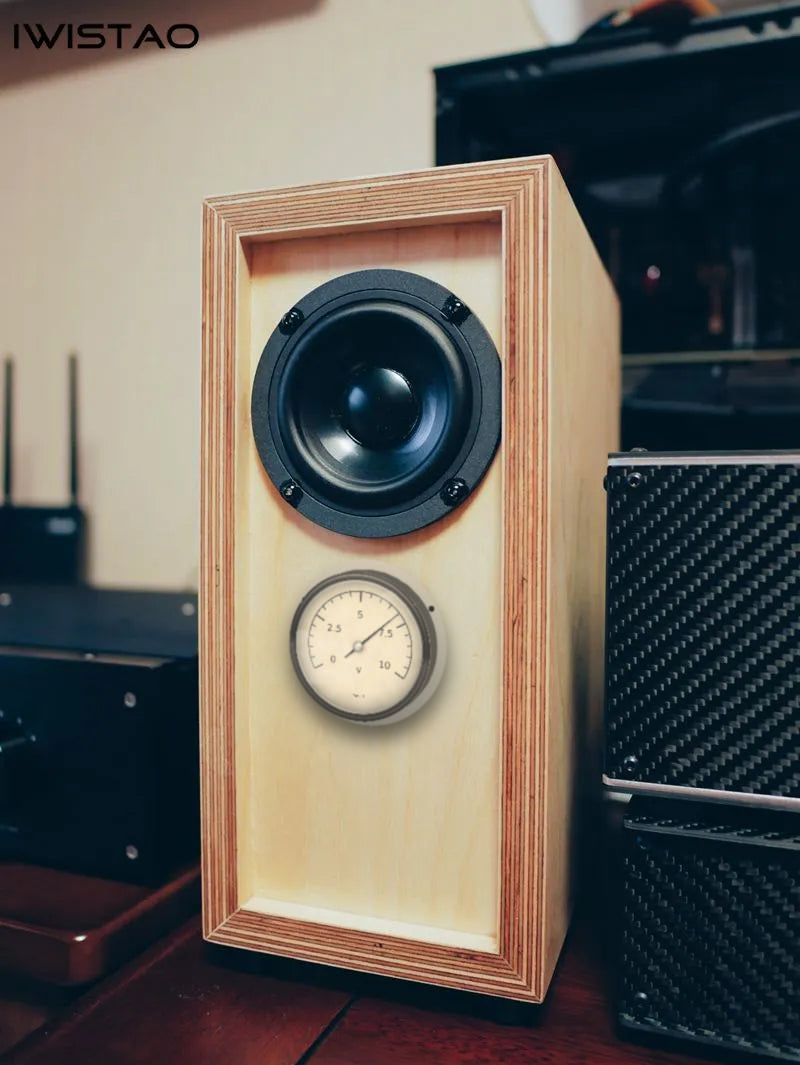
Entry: 7; V
